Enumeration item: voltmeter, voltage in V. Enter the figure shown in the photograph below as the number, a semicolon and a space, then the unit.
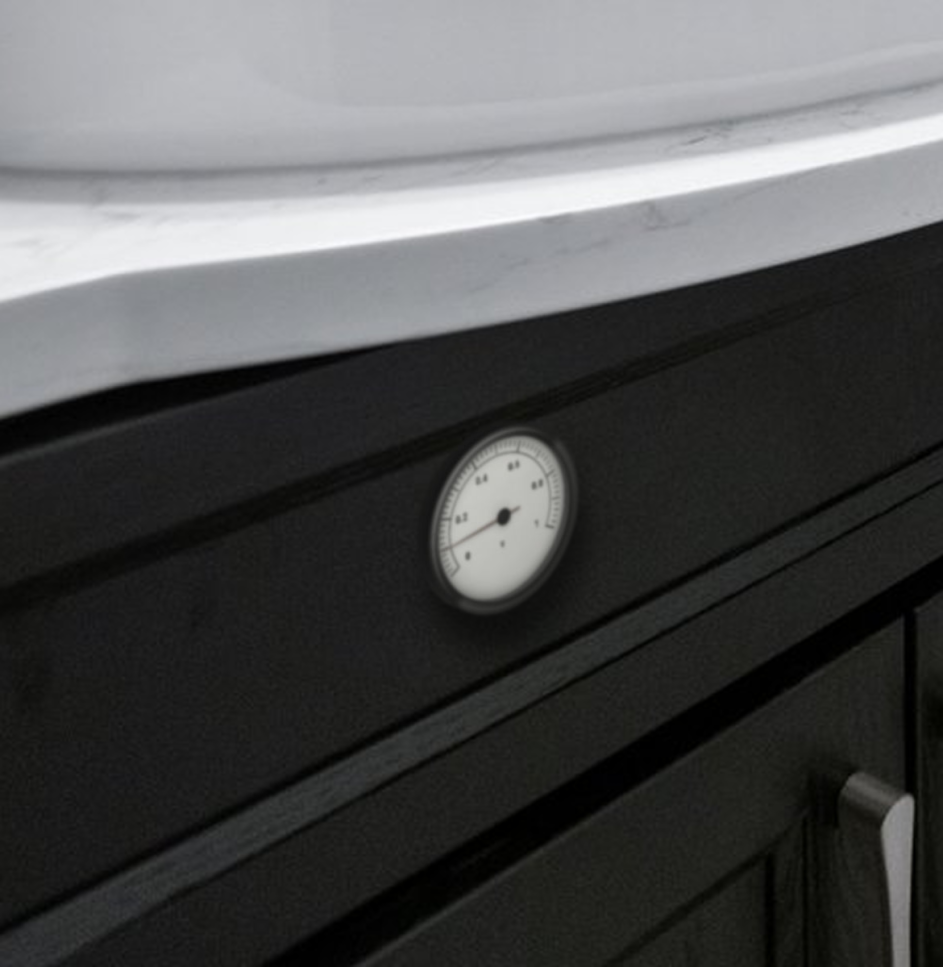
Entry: 0.1; V
